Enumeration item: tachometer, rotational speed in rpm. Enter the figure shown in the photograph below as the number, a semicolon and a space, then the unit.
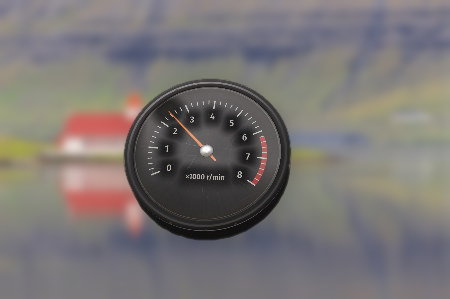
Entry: 2400; rpm
